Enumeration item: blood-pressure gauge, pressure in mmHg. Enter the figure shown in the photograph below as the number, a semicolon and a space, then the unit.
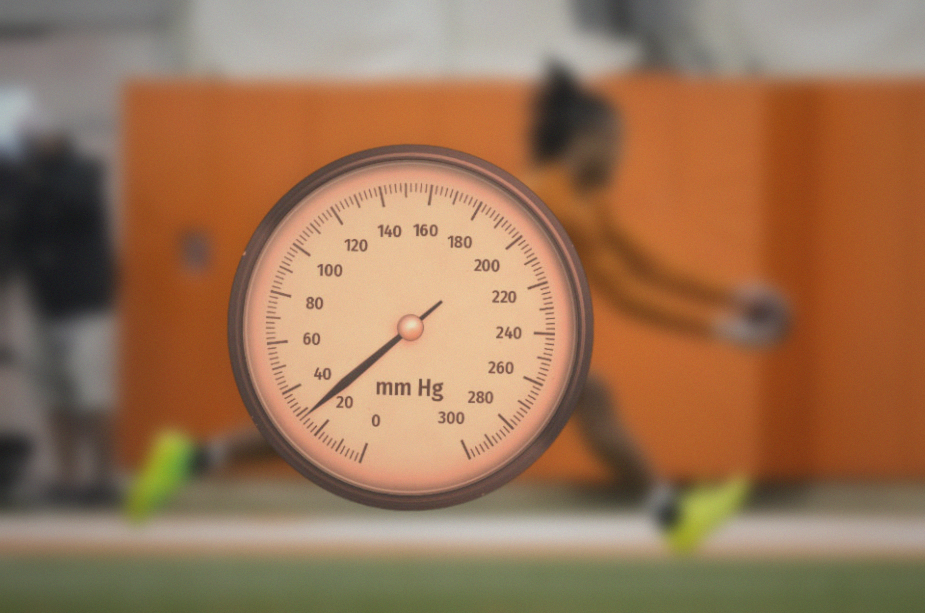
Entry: 28; mmHg
